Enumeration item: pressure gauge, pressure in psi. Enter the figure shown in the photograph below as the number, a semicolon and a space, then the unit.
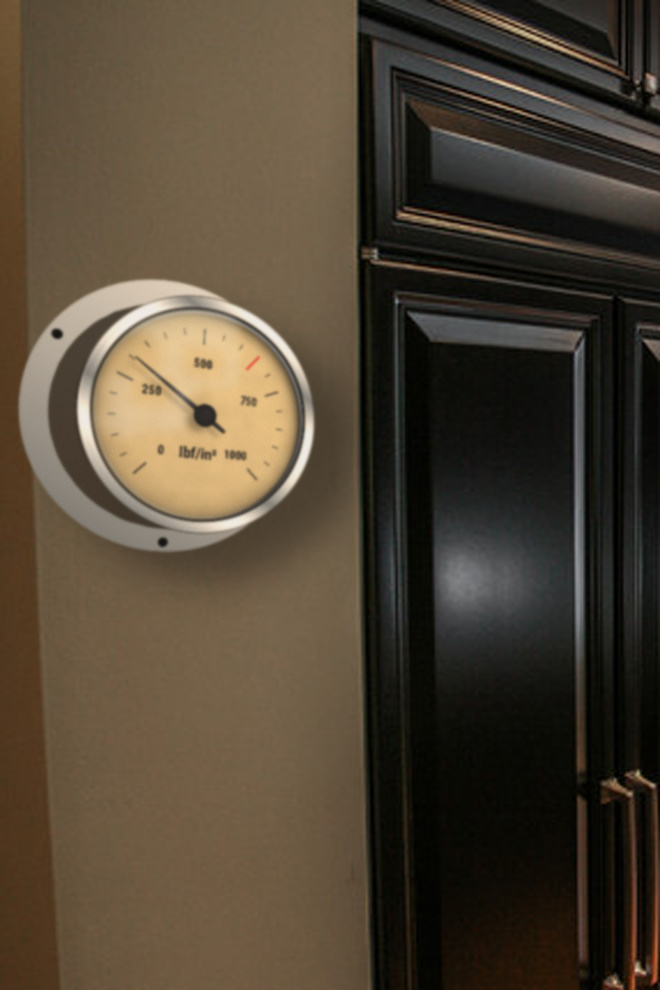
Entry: 300; psi
